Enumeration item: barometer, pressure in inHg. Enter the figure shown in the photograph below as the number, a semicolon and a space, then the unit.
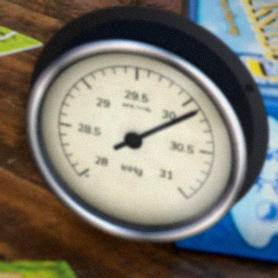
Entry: 30.1; inHg
